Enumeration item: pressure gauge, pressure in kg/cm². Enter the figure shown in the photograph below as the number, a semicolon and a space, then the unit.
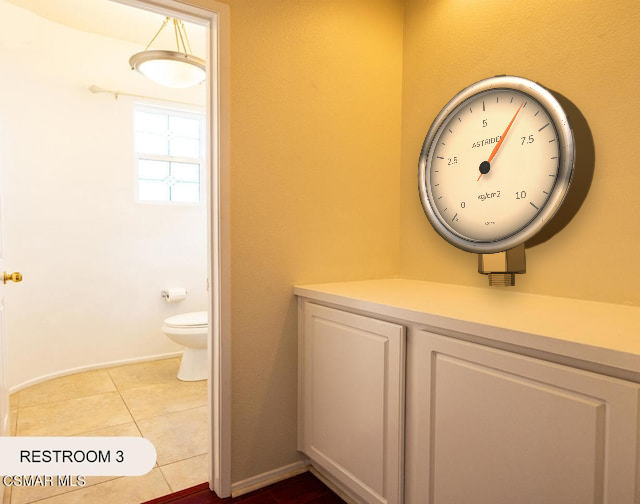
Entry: 6.5; kg/cm²
